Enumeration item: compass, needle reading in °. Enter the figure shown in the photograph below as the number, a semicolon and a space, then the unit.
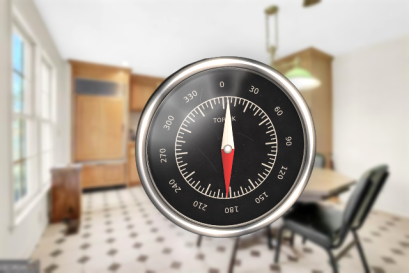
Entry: 185; °
